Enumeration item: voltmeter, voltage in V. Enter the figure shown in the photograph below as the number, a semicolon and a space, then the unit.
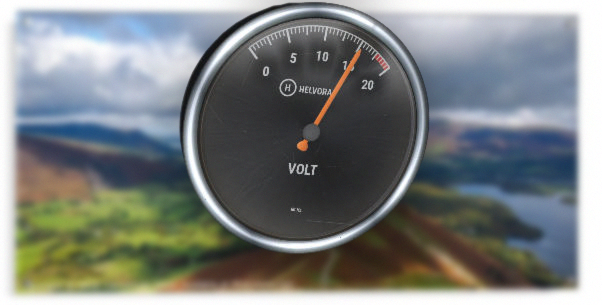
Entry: 15; V
